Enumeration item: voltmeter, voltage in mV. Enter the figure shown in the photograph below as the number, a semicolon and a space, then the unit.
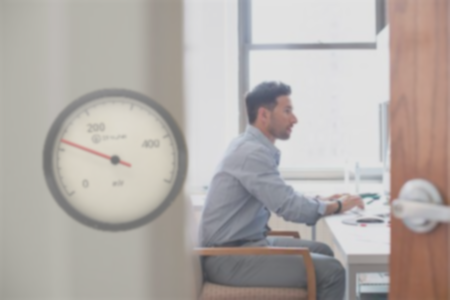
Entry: 120; mV
